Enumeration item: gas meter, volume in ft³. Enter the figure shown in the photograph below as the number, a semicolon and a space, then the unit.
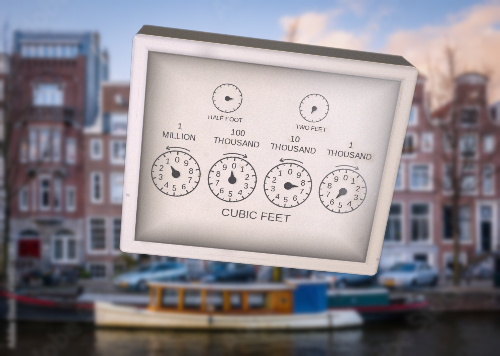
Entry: 97600; ft³
